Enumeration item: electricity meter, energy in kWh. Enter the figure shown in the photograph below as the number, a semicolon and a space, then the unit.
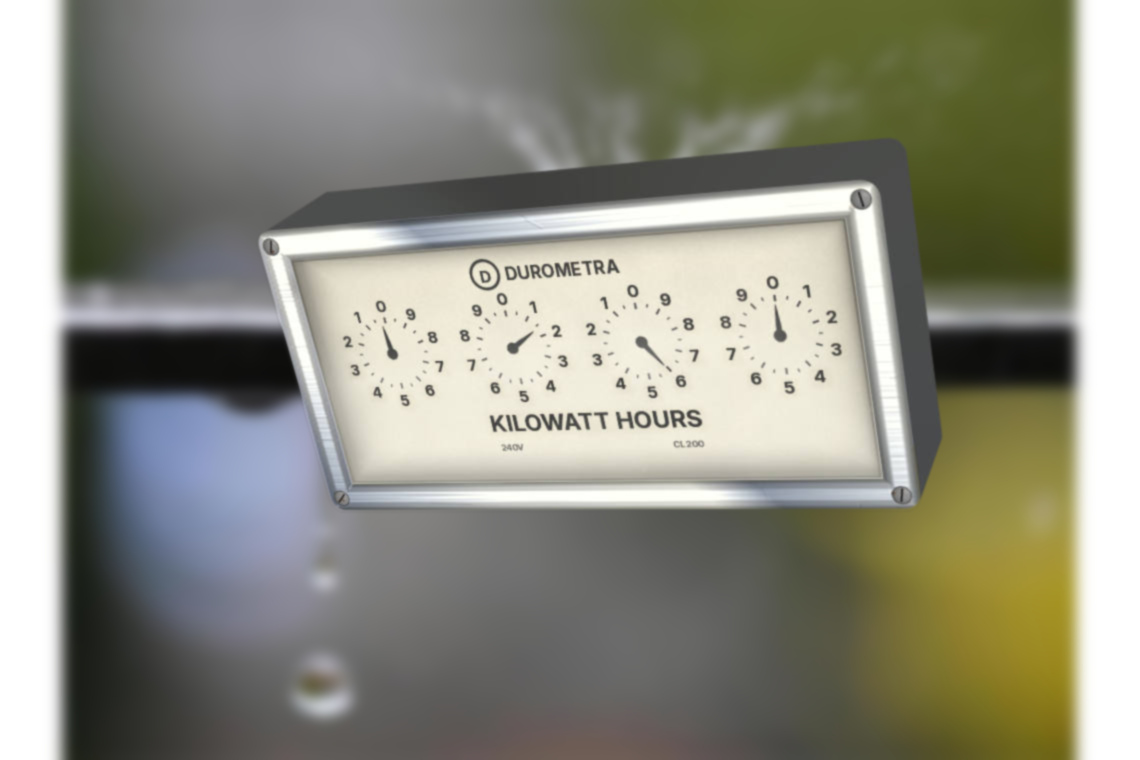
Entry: 160; kWh
